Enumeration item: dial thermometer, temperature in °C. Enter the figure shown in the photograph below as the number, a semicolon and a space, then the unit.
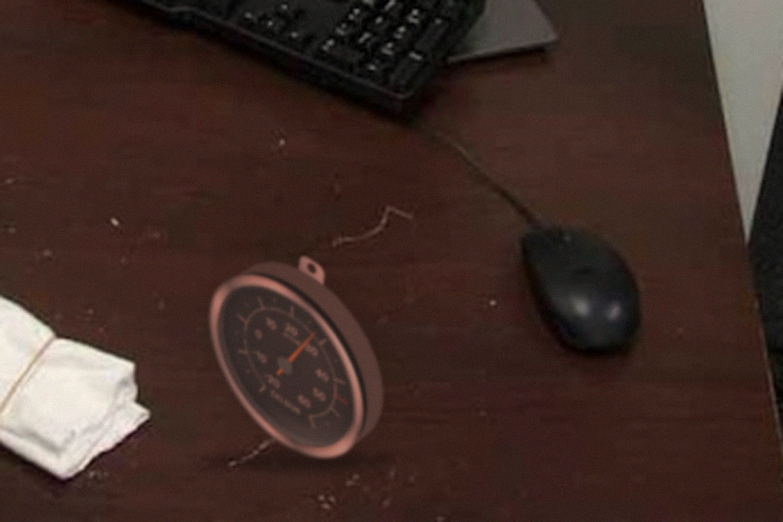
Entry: 27.5; °C
